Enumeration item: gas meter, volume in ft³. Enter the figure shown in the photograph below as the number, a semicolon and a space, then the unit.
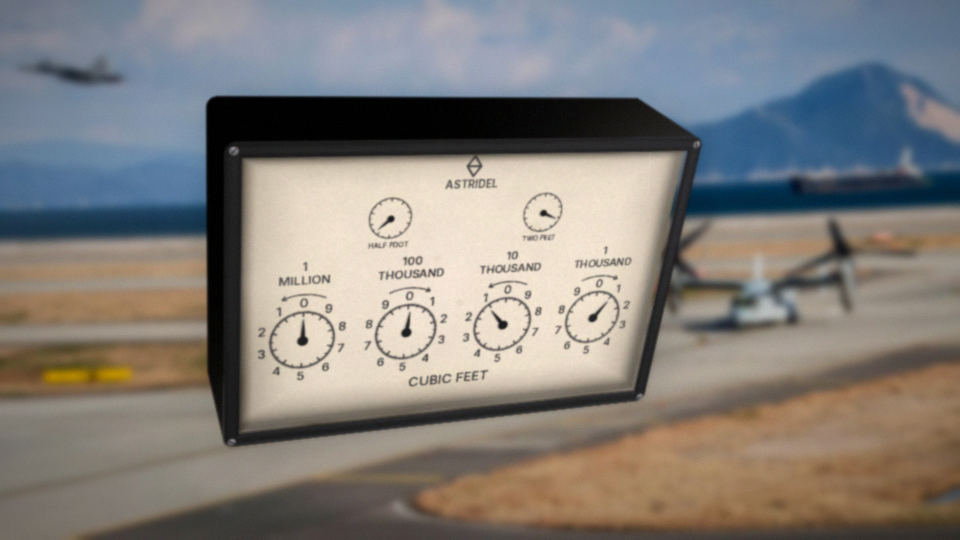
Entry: 1100; ft³
